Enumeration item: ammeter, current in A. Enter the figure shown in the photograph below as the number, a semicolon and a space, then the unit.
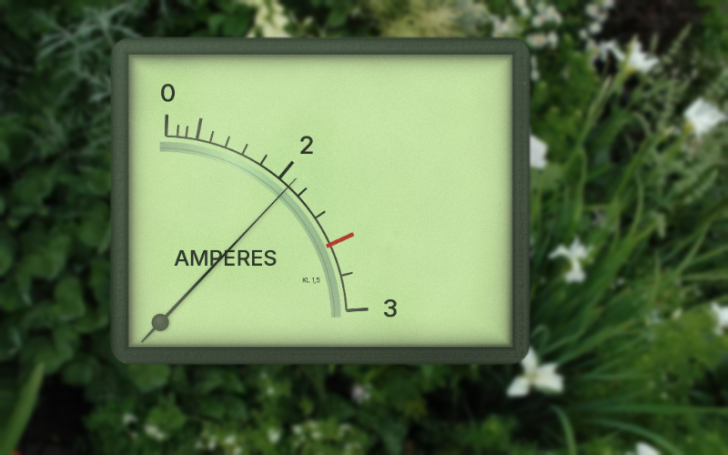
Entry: 2.1; A
